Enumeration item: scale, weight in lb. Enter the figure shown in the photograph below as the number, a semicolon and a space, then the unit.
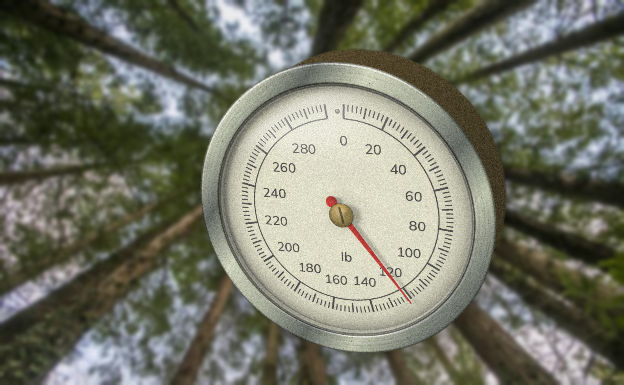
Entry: 120; lb
